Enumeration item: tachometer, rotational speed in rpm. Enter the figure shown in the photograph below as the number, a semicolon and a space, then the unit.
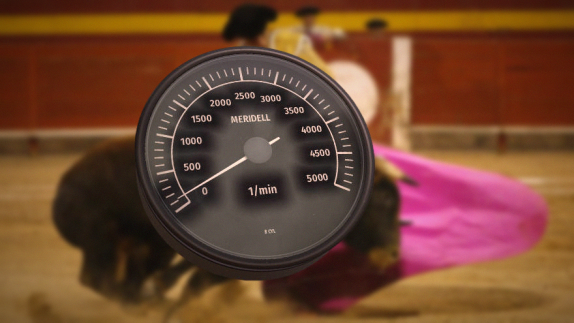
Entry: 100; rpm
